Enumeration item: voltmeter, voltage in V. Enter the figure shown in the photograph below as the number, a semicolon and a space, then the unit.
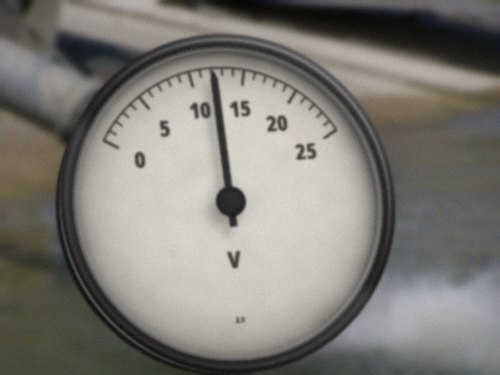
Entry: 12; V
